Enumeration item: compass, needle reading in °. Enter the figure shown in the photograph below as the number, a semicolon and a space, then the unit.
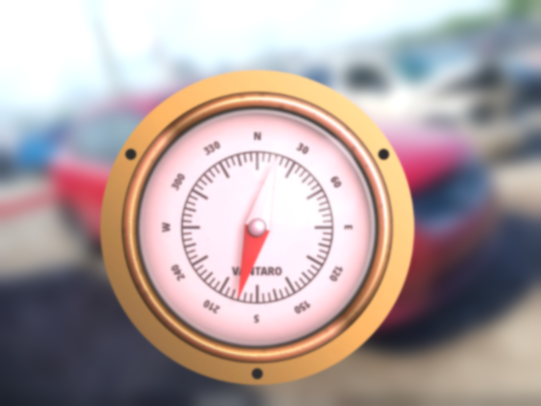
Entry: 195; °
